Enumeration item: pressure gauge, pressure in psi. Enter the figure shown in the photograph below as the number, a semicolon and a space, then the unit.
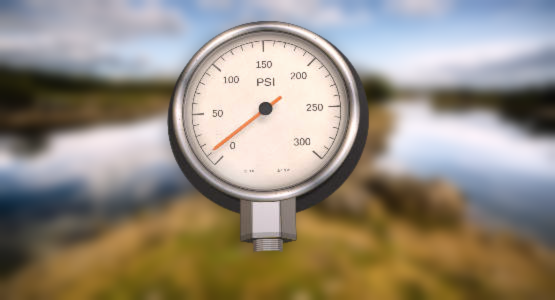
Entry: 10; psi
